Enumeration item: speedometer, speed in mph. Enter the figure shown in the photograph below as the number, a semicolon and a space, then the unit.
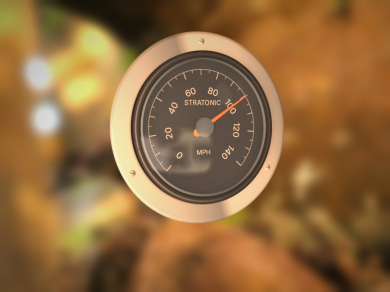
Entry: 100; mph
